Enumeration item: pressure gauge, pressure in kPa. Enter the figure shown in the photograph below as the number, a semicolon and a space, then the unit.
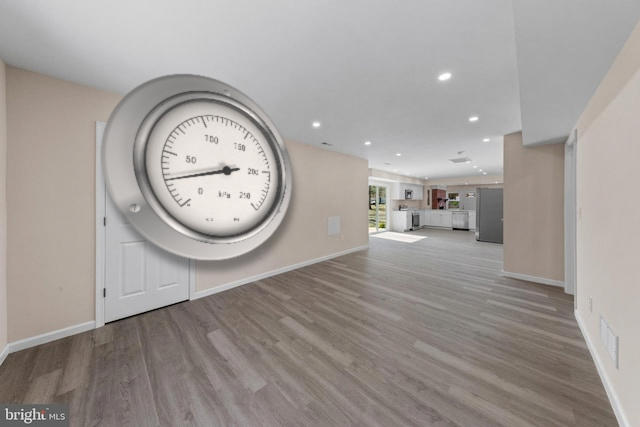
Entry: 25; kPa
